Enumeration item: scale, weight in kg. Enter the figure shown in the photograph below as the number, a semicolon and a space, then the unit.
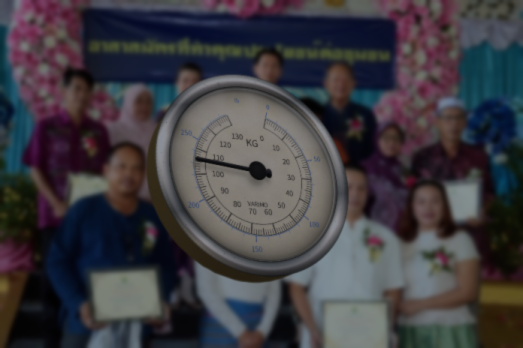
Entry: 105; kg
